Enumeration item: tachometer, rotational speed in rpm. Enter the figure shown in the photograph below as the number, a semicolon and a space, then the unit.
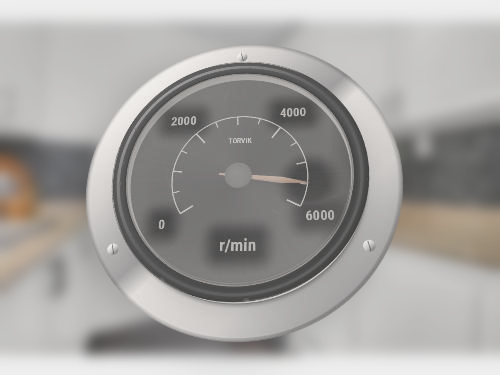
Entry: 5500; rpm
